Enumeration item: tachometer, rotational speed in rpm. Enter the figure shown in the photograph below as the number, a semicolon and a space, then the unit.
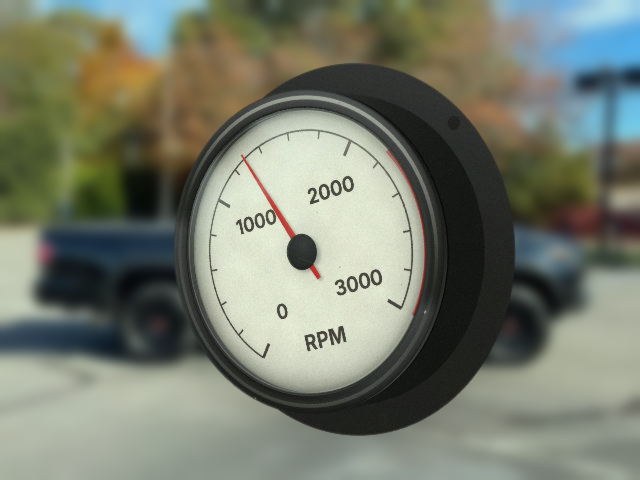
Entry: 1300; rpm
